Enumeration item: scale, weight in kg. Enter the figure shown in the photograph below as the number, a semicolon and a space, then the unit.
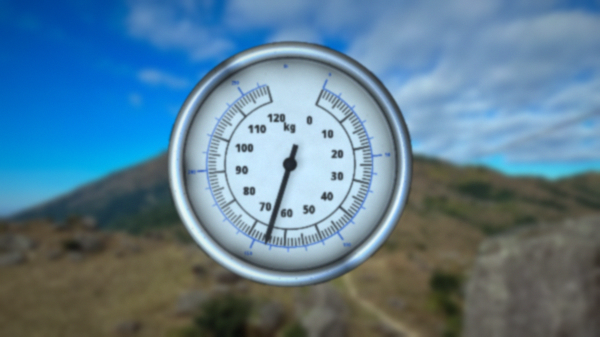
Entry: 65; kg
